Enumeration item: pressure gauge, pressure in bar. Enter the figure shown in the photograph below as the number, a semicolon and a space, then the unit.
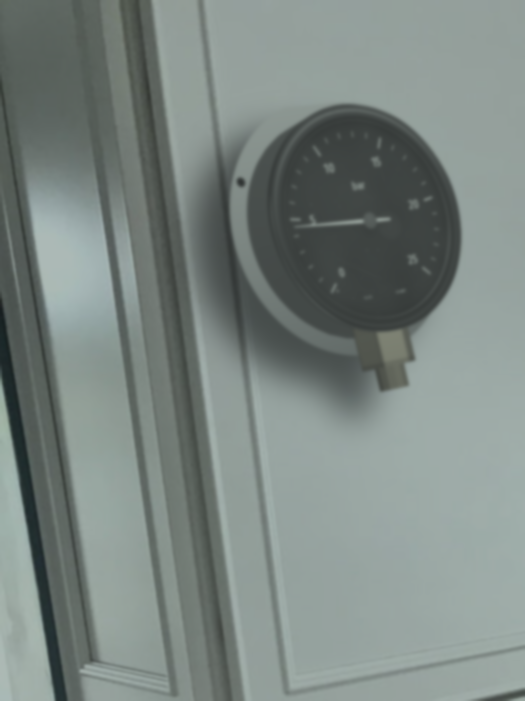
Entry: 4.5; bar
